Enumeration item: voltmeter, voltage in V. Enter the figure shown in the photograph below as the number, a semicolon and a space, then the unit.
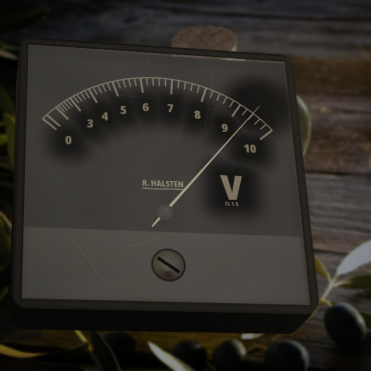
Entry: 9.4; V
